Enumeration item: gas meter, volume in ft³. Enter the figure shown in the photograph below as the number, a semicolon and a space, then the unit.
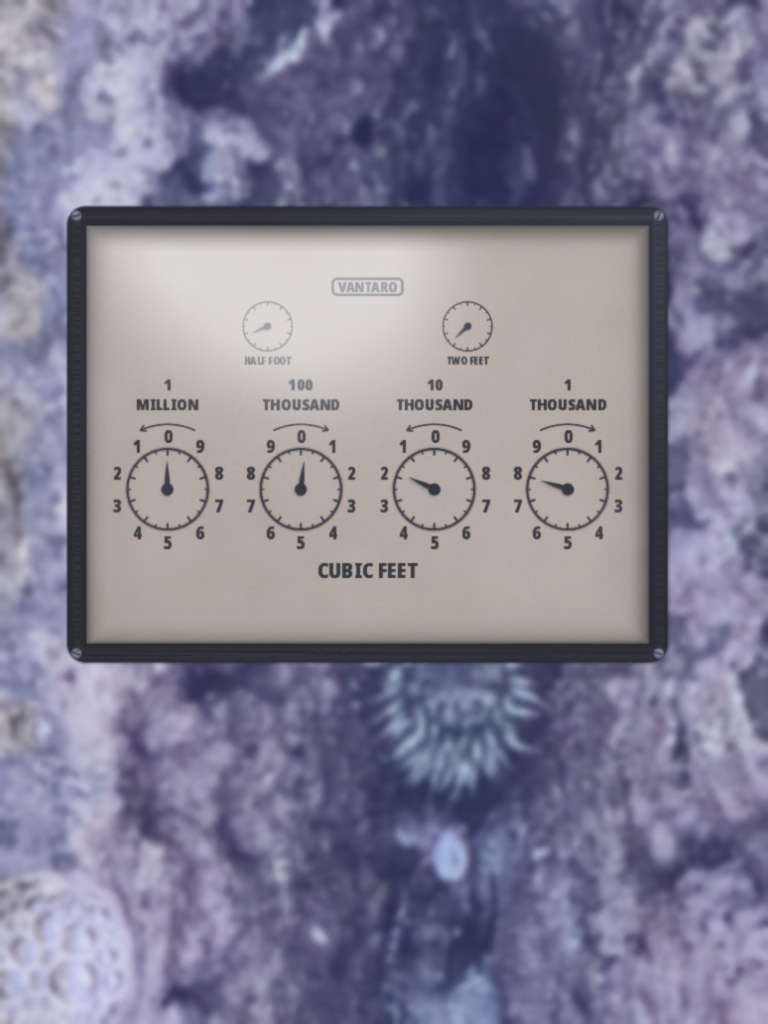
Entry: 1800; ft³
